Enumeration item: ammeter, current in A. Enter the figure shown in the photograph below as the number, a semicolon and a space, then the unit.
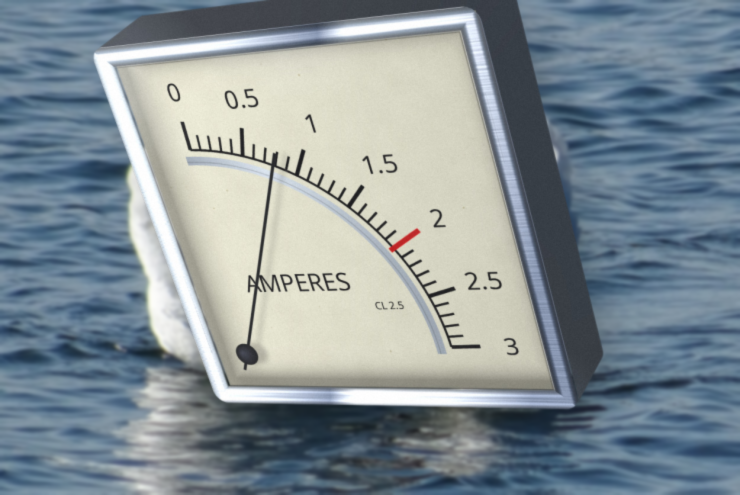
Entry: 0.8; A
